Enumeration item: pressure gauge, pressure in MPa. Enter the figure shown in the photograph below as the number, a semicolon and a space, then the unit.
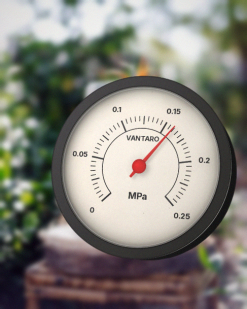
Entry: 0.16; MPa
